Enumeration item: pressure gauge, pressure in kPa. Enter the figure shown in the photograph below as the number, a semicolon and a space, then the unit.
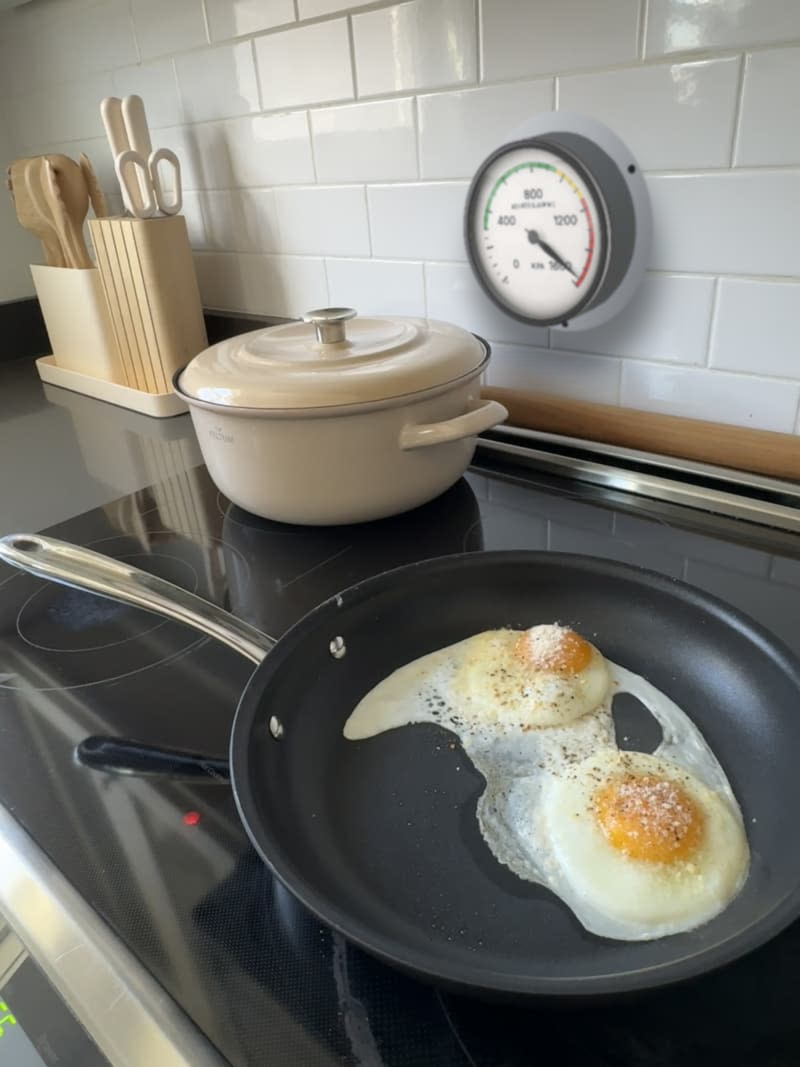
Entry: 1550; kPa
